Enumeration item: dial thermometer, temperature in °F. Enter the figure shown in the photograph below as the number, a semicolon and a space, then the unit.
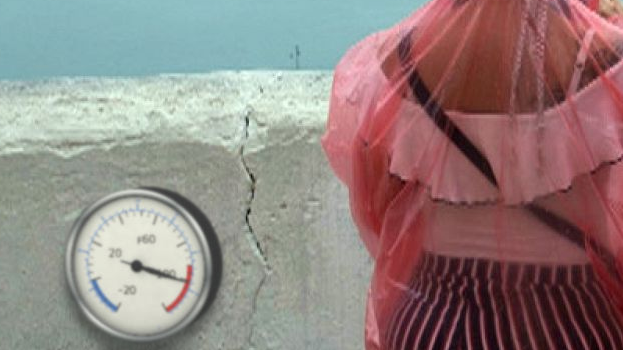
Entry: 100; °F
